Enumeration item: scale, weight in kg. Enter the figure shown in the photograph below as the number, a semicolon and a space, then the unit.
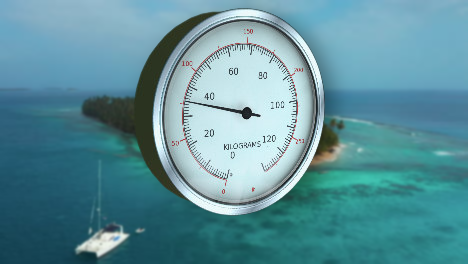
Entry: 35; kg
